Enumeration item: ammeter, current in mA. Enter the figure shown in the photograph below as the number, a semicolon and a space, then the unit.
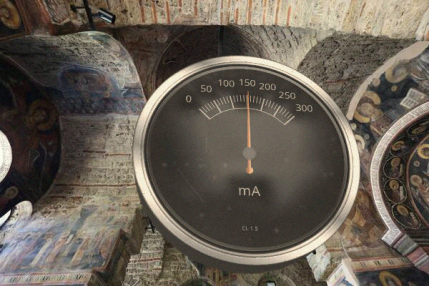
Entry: 150; mA
